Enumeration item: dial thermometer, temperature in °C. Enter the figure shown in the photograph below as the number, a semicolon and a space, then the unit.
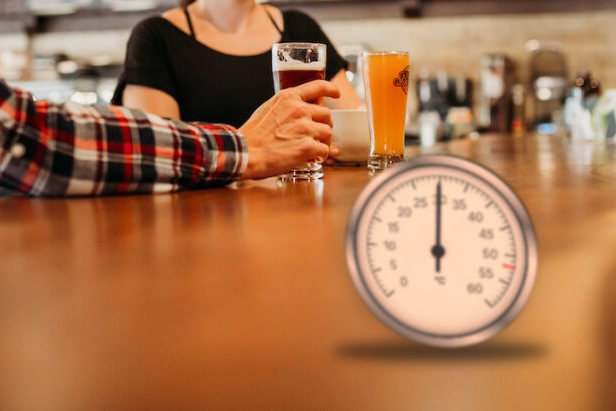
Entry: 30; °C
